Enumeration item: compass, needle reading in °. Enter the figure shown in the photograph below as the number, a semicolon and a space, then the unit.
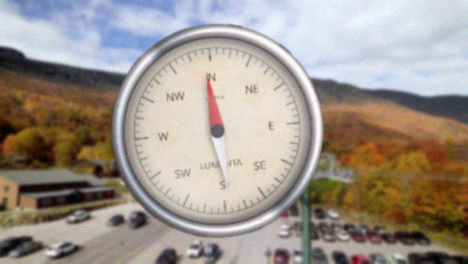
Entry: 355; °
